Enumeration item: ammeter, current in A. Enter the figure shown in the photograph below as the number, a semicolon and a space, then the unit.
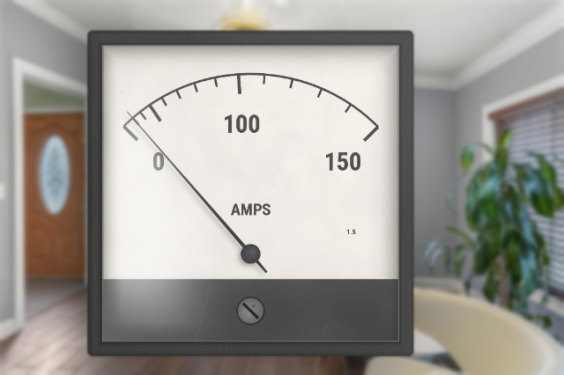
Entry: 30; A
